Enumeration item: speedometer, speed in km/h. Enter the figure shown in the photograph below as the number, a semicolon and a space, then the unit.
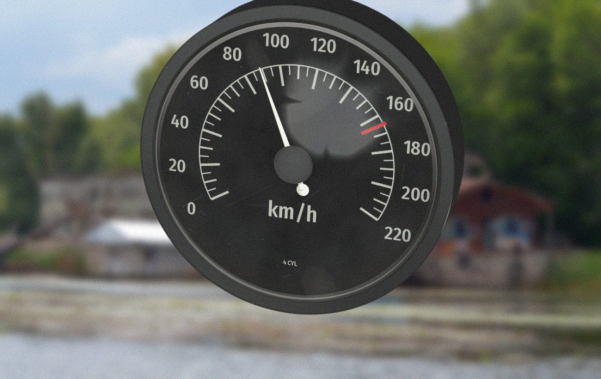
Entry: 90; km/h
